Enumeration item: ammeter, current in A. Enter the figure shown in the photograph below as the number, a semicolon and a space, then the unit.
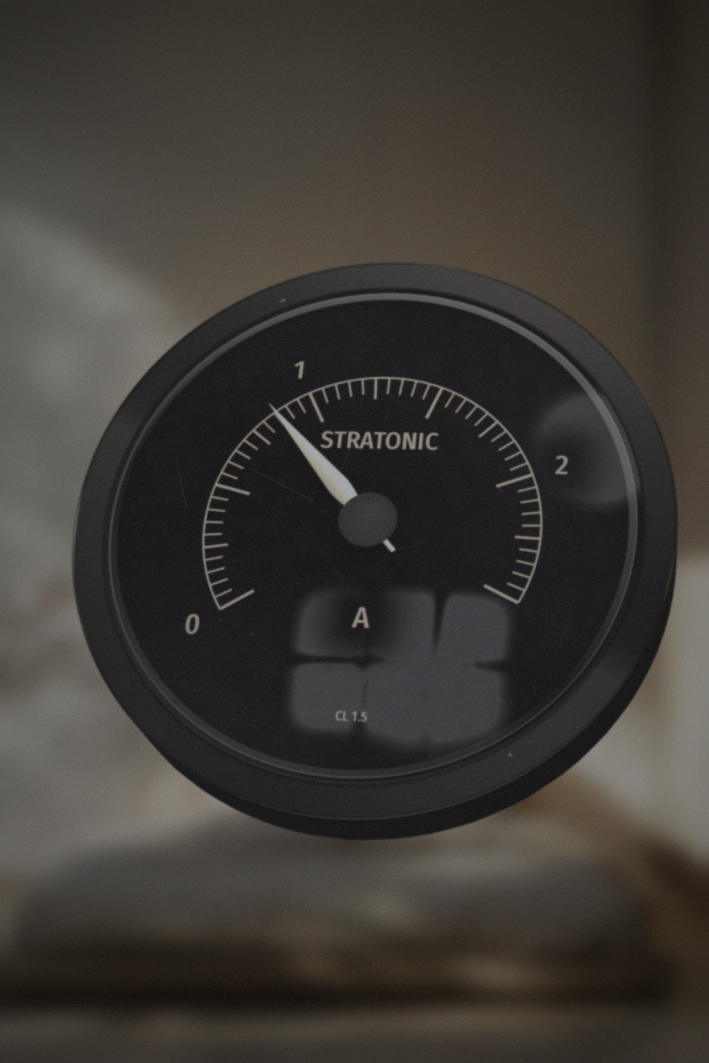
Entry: 0.85; A
